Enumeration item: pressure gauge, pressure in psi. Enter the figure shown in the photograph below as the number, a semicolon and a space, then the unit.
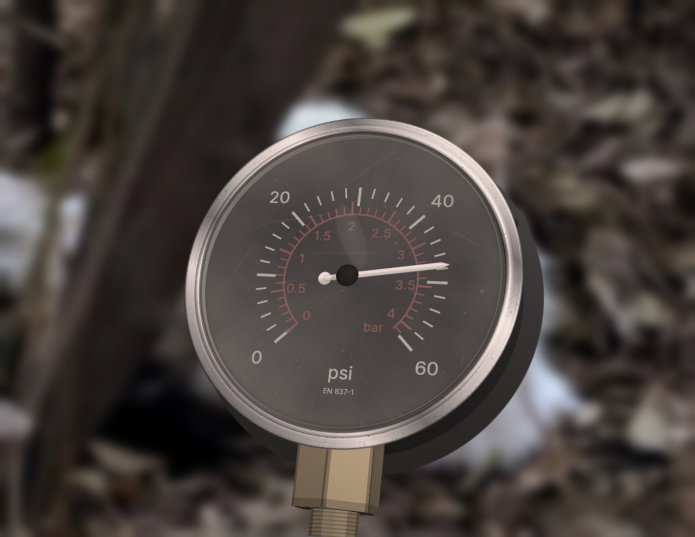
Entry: 48; psi
